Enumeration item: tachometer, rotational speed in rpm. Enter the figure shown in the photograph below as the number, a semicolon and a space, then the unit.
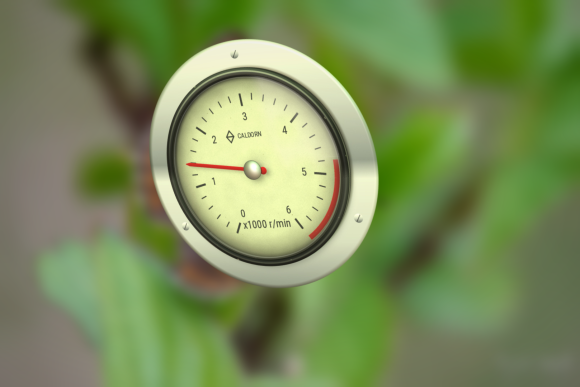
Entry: 1400; rpm
